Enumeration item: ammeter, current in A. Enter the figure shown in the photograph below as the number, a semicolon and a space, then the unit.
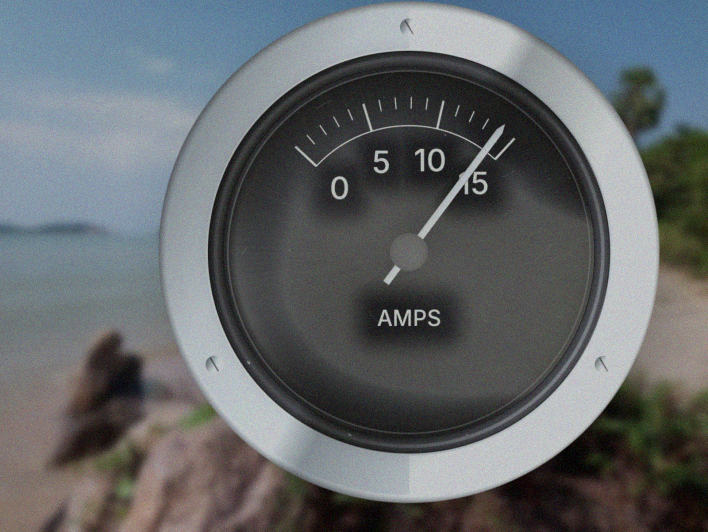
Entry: 14; A
